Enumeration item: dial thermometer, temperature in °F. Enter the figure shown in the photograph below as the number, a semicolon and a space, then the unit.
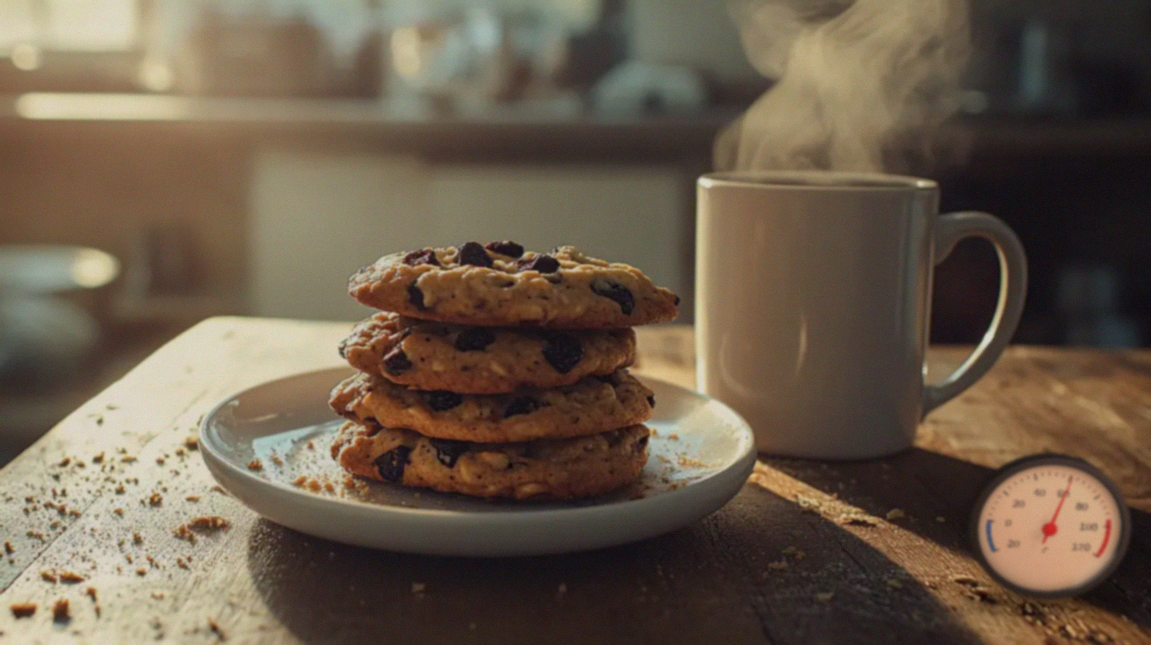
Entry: 60; °F
